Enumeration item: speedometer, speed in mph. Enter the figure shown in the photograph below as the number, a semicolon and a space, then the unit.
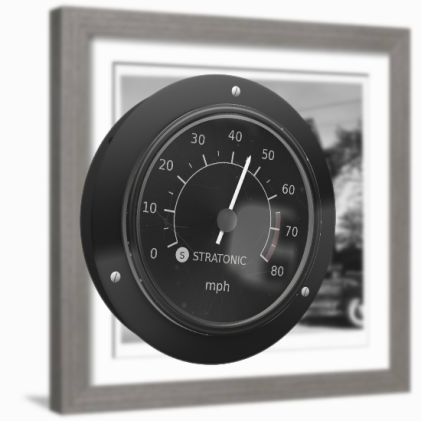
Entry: 45; mph
